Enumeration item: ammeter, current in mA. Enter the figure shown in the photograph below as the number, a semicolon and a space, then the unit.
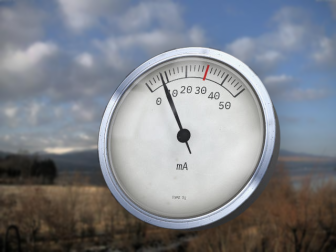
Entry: 8; mA
